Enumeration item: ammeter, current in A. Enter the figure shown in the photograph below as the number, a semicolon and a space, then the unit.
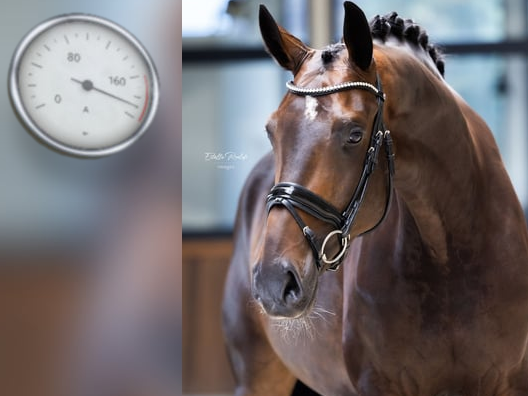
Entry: 190; A
